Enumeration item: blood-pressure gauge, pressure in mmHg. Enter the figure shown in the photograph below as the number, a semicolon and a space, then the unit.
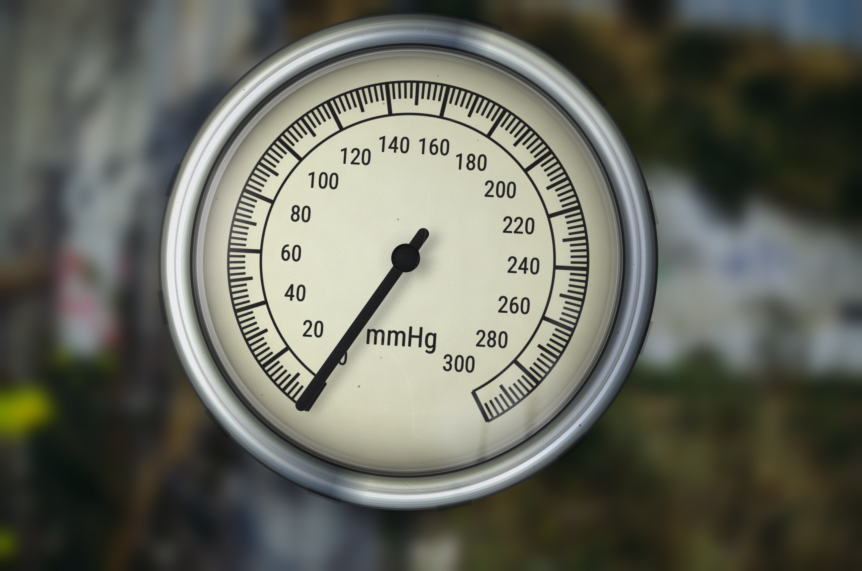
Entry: 2; mmHg
